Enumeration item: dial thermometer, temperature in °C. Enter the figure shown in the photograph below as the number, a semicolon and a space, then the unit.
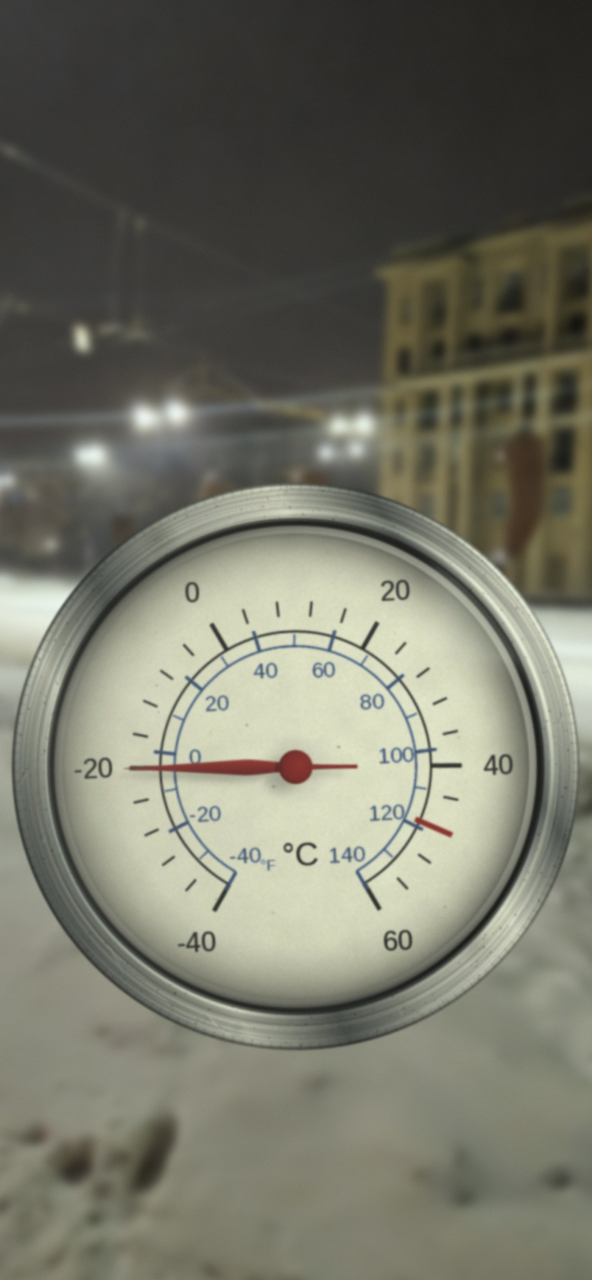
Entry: -20; °C
